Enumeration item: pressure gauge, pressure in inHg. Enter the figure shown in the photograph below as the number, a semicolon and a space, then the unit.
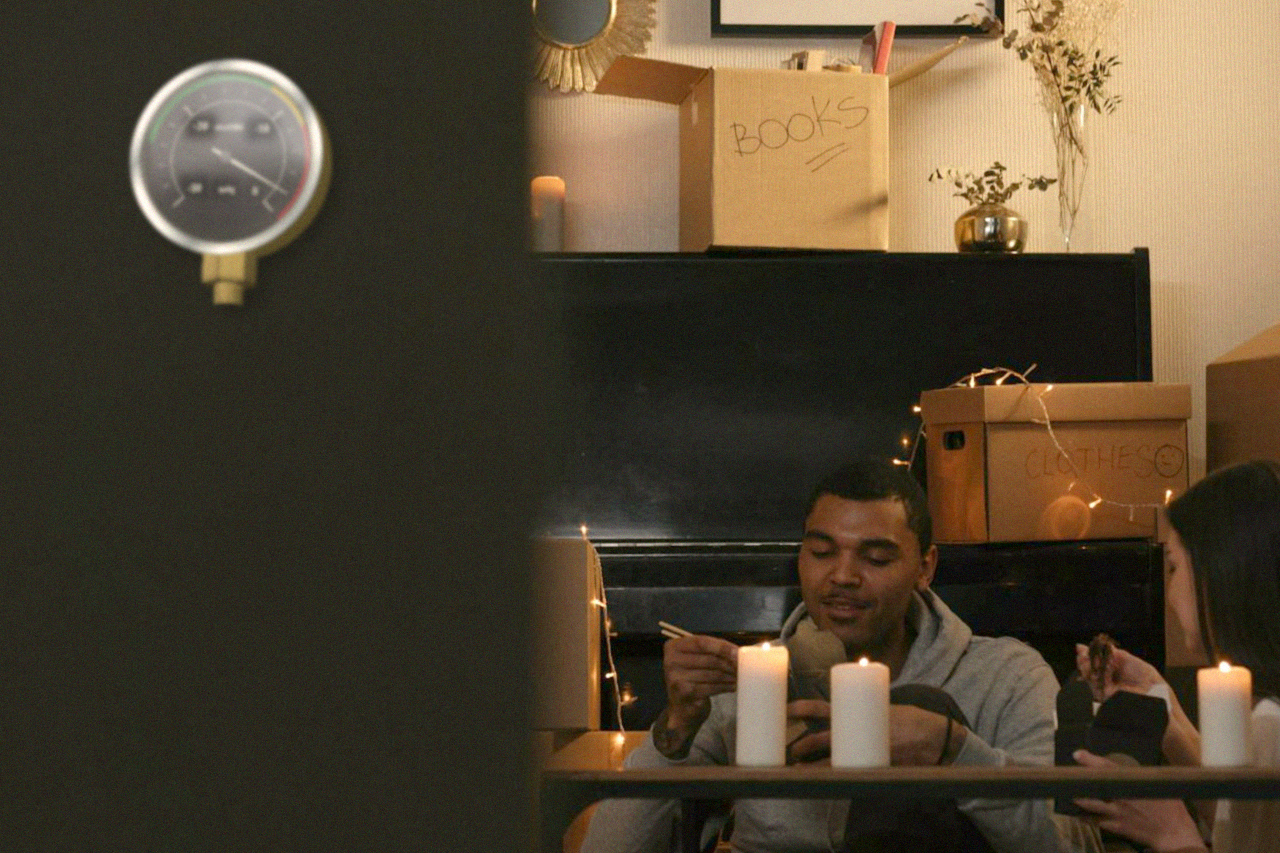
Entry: -2; inHg
